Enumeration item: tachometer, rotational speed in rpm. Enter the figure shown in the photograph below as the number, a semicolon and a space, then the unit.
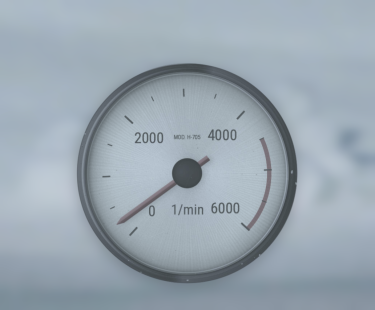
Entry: 250; rpm
